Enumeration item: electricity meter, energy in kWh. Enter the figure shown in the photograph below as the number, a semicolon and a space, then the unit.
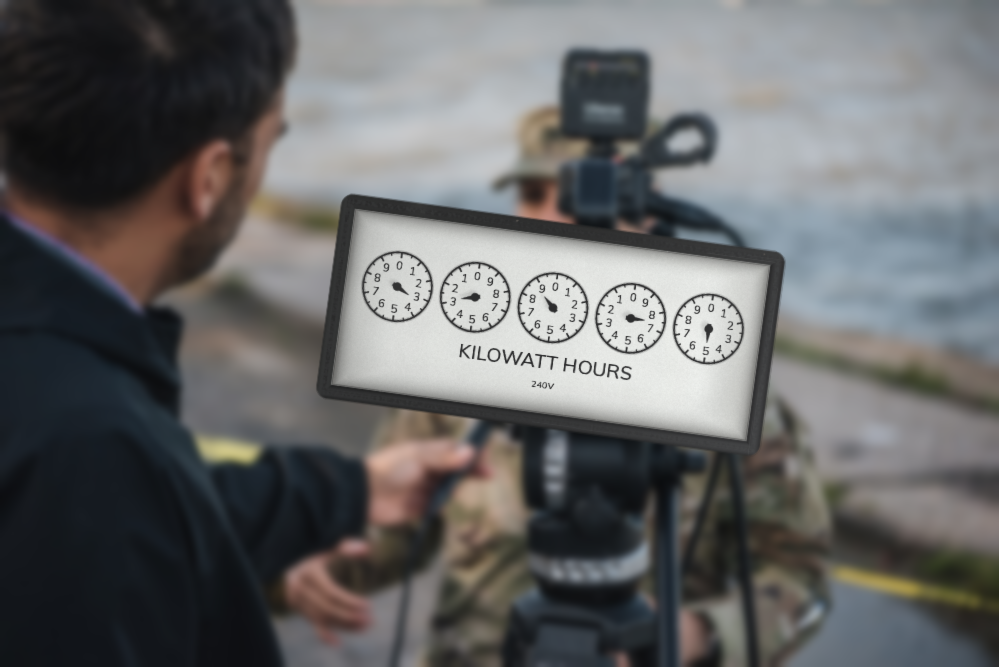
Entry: 32875; kWh
